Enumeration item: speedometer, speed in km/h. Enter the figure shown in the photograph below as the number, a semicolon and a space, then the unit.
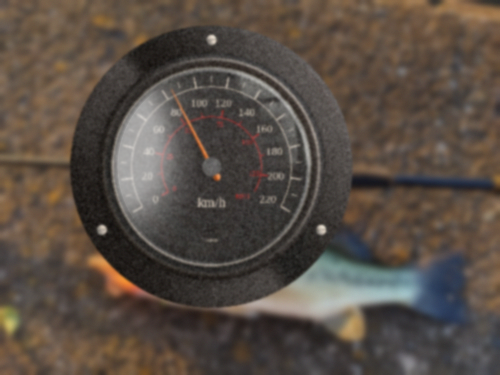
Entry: 85; km/h
